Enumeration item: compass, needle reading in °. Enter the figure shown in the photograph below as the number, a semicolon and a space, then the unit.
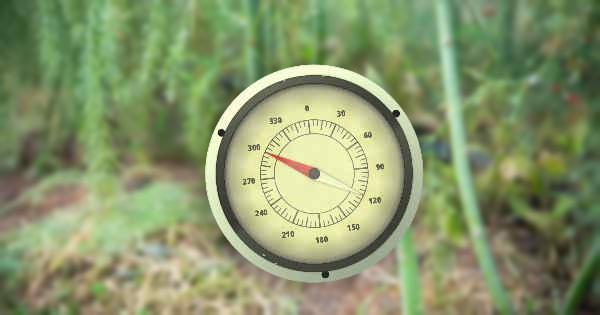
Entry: 300; °
